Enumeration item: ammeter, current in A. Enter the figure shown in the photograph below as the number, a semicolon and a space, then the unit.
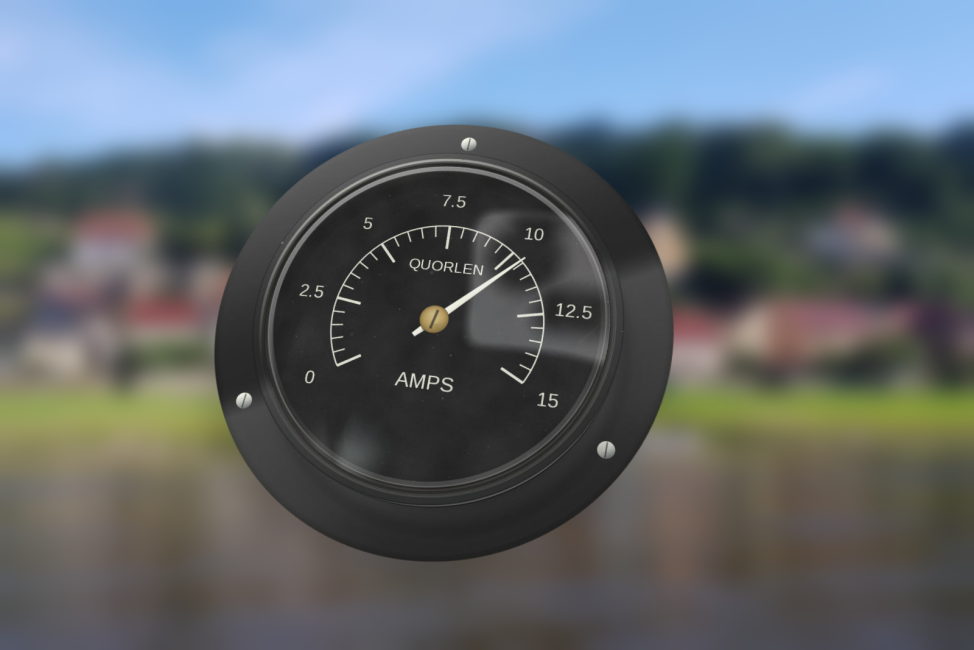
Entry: 10.5; A
